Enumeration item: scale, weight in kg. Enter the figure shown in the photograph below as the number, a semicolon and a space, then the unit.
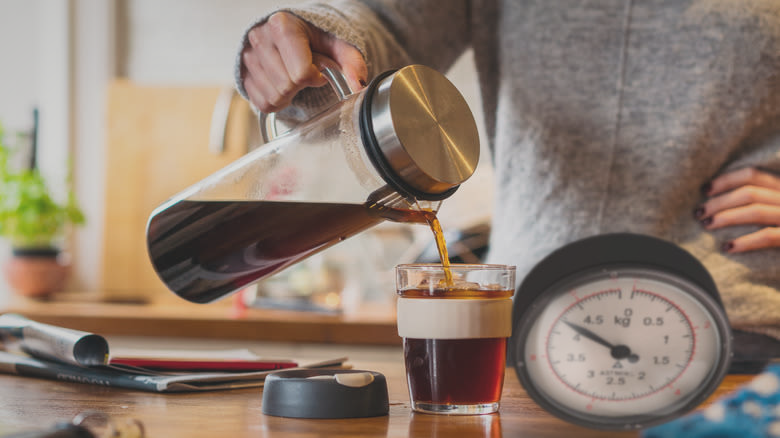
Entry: 4.25; kg
